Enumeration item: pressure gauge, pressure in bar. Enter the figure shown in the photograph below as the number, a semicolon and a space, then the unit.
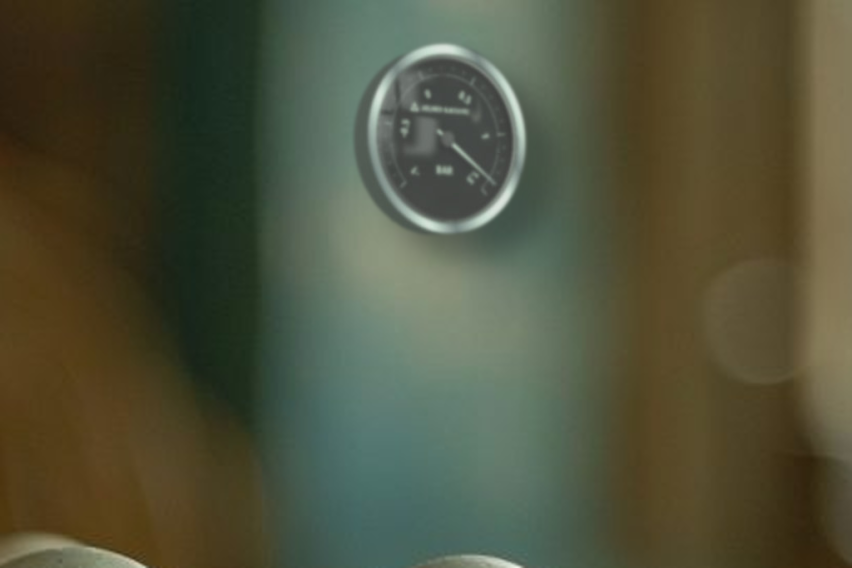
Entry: 1.4; bar
